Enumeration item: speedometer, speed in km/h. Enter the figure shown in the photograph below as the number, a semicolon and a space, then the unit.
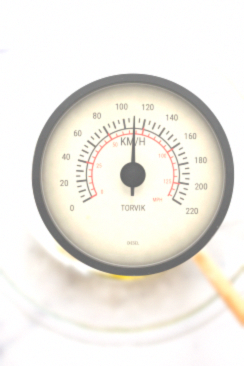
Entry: 110; km/h
